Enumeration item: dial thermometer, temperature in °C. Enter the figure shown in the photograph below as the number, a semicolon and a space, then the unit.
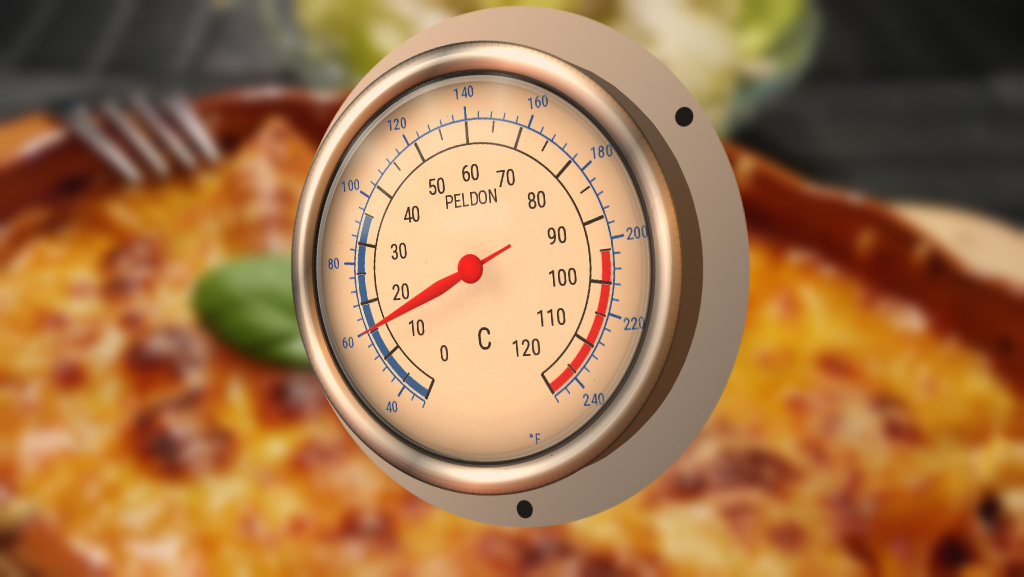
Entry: 15; °C
